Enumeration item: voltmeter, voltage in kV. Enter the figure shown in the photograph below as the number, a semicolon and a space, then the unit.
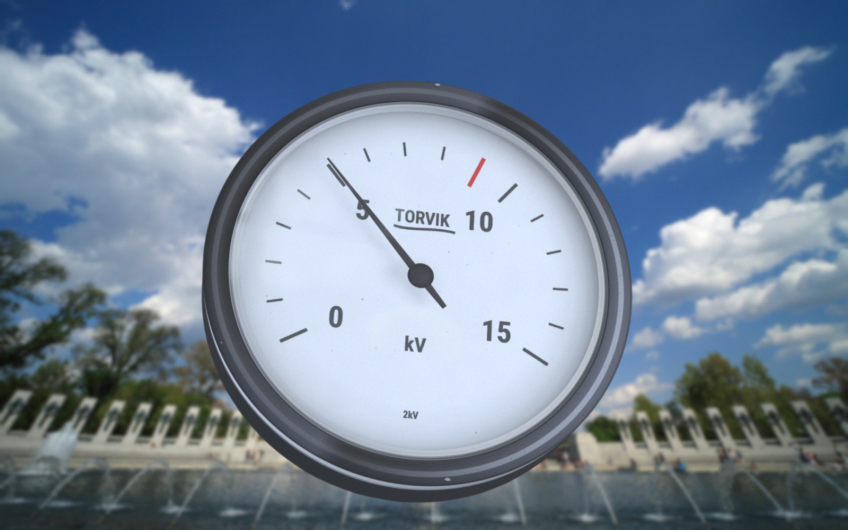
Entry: 5; kV
